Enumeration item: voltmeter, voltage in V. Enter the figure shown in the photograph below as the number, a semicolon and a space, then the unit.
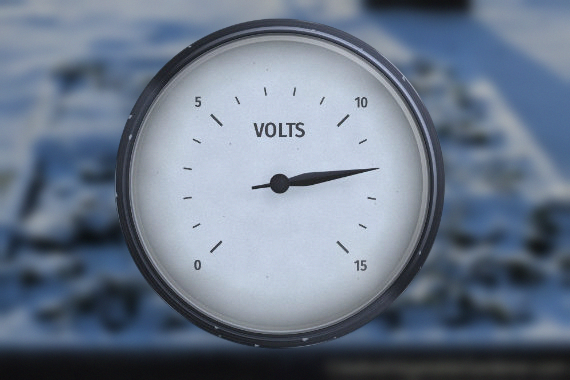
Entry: 12; V
